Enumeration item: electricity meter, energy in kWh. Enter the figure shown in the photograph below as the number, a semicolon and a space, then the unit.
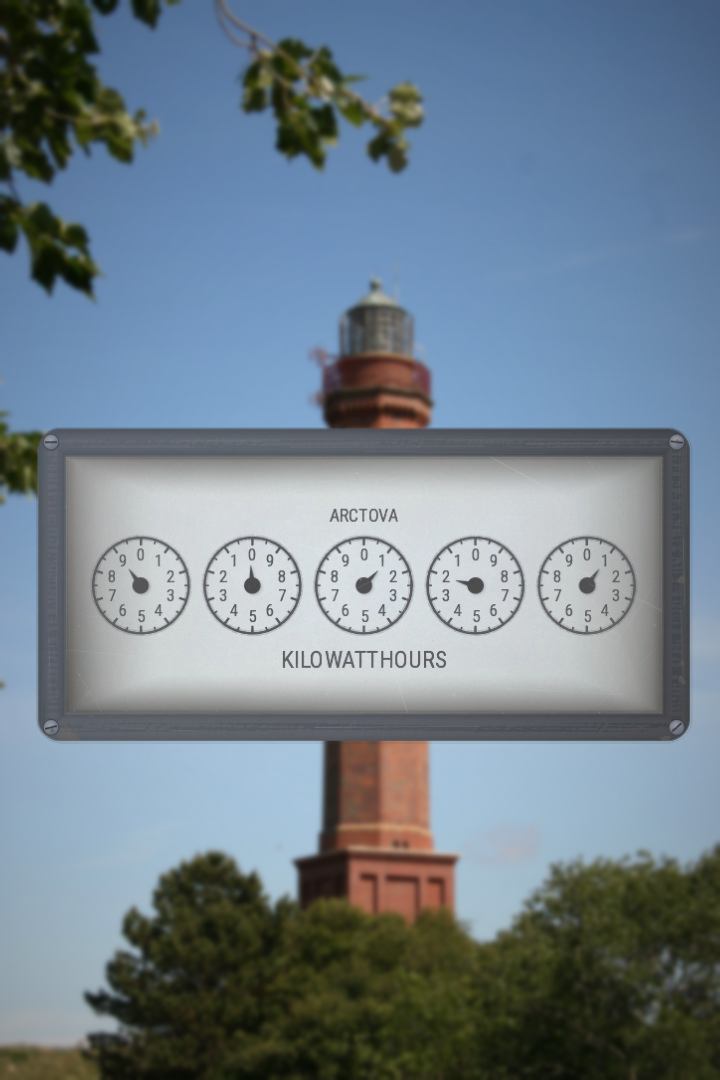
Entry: 90121; kWh
